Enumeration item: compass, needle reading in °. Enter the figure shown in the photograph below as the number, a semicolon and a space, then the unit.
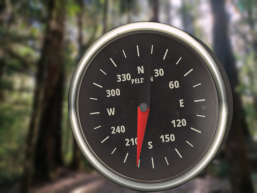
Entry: 195; °
